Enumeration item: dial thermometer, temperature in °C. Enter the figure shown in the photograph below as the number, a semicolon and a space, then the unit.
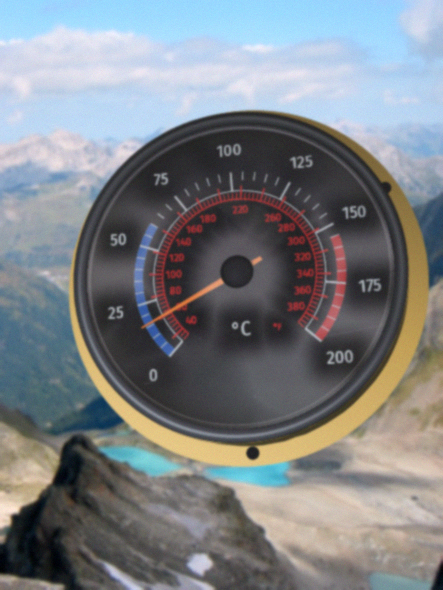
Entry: 15; °C
